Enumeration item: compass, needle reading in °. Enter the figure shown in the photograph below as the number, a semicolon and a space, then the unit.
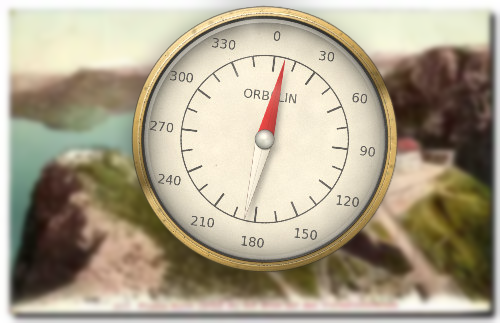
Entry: 7.5; °
